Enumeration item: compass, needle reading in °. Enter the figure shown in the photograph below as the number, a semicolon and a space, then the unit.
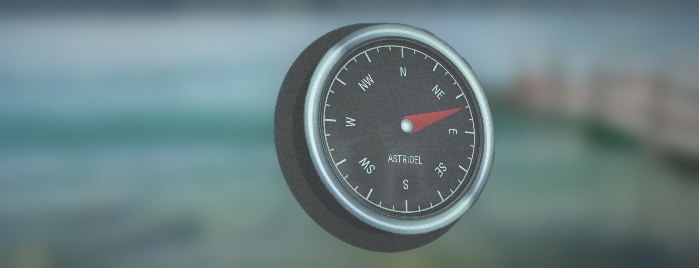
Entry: 70; °
